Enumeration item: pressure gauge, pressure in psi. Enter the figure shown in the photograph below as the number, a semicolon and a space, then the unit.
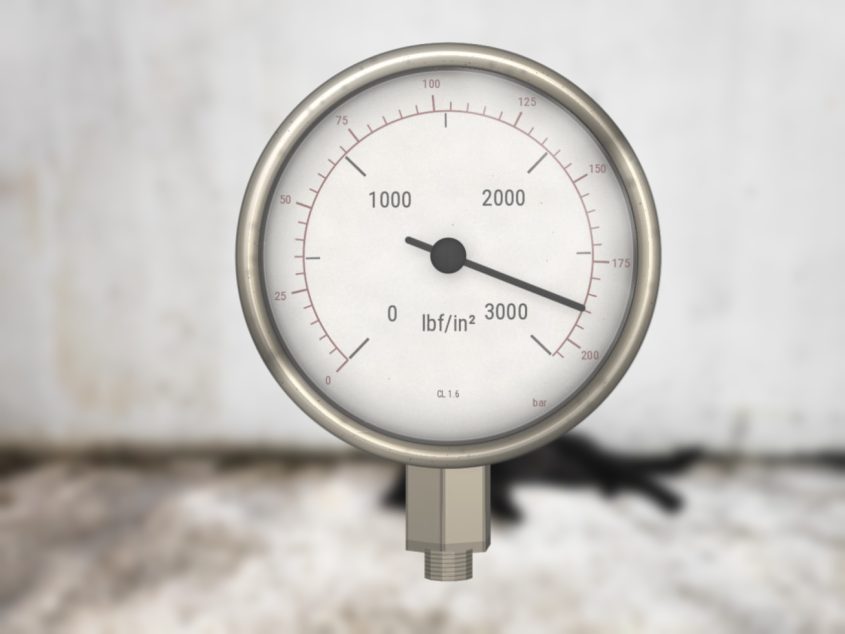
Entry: 2750; psi
